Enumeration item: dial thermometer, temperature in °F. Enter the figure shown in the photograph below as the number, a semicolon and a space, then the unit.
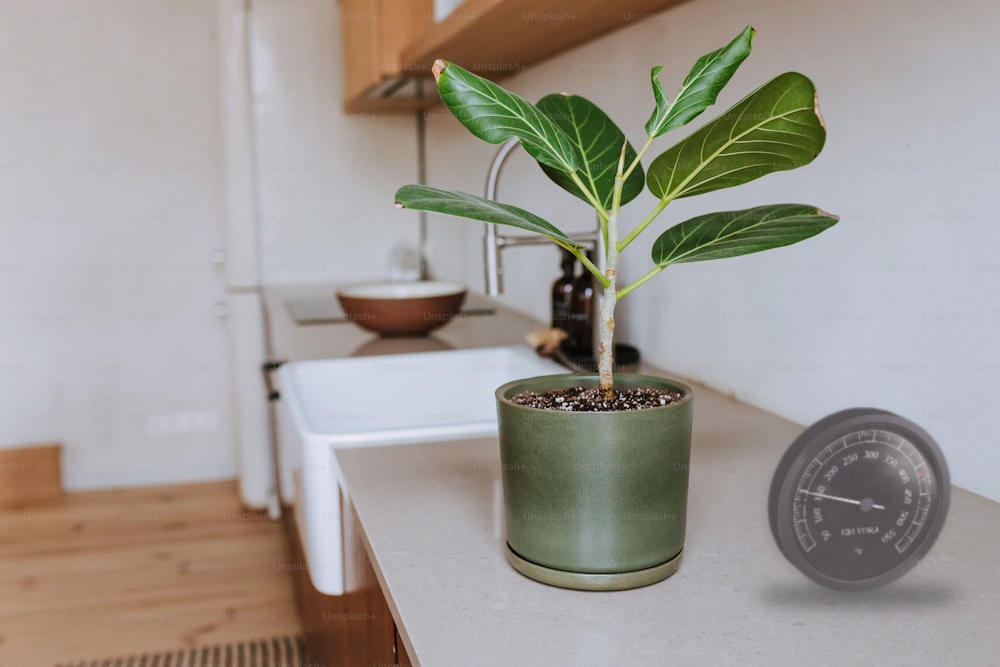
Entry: 150; °F
